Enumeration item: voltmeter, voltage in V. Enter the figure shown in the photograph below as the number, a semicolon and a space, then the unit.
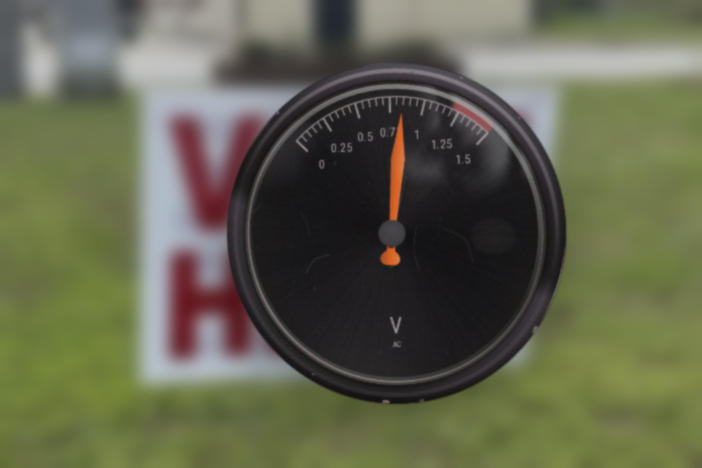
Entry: 0.85; V
